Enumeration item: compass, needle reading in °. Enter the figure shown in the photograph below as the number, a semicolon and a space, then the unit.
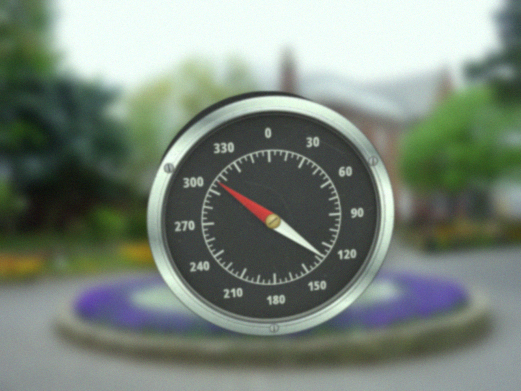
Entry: 310; °
